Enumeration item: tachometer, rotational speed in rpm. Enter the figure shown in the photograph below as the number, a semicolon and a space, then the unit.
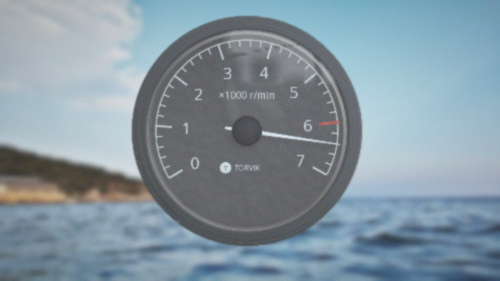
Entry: 6400; rpm
